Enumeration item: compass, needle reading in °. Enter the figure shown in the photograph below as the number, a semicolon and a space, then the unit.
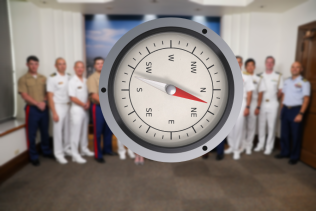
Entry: 20; °
